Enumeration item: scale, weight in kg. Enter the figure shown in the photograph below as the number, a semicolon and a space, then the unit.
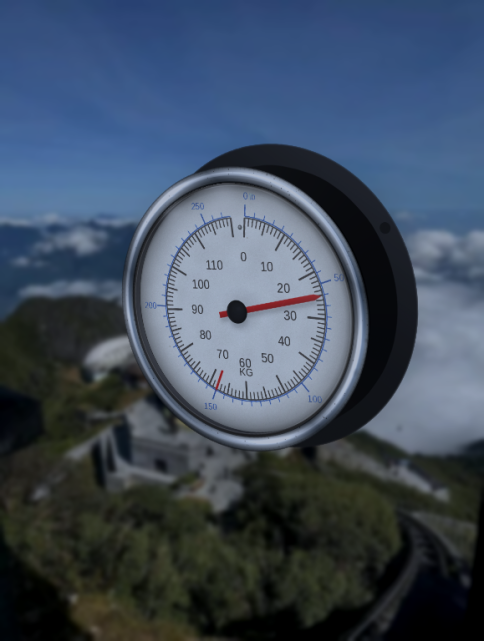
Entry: 25; kg
